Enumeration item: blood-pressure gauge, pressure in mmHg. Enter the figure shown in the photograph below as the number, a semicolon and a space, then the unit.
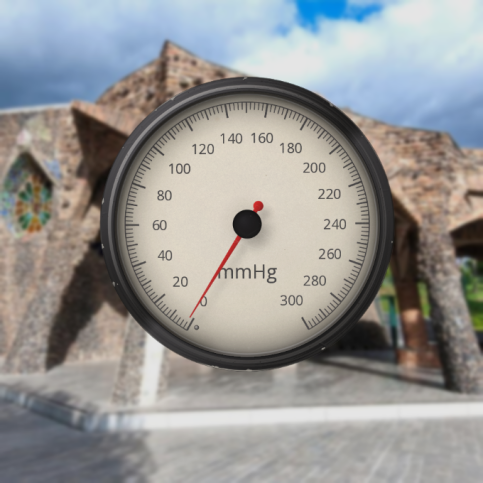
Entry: 2; mmHg
